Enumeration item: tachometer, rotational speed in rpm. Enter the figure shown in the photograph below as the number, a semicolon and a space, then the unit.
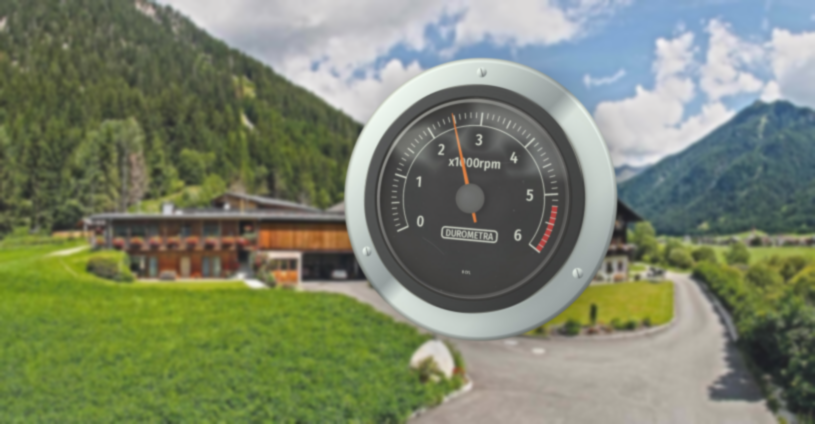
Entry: 2500; rpm
